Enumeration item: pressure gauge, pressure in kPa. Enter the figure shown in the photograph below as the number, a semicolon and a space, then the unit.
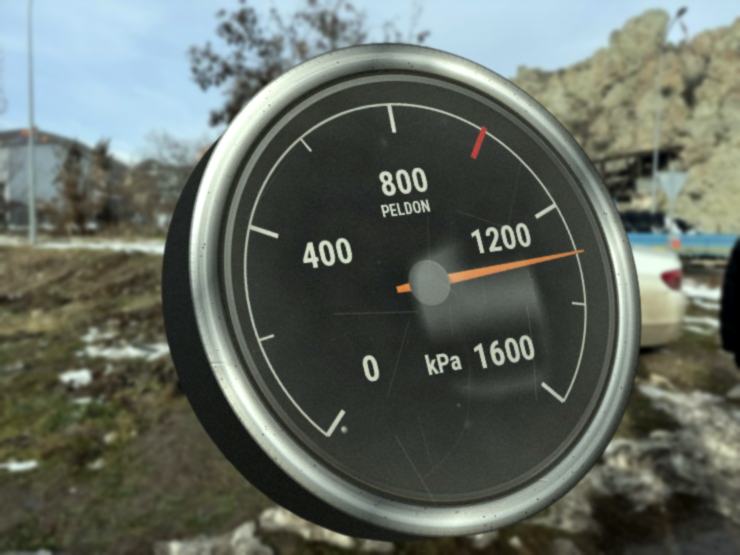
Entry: 1300; kPa
